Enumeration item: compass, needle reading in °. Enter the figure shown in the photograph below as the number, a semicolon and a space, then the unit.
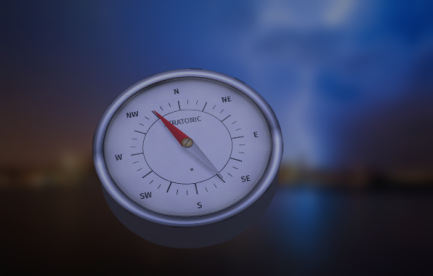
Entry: 330; °
